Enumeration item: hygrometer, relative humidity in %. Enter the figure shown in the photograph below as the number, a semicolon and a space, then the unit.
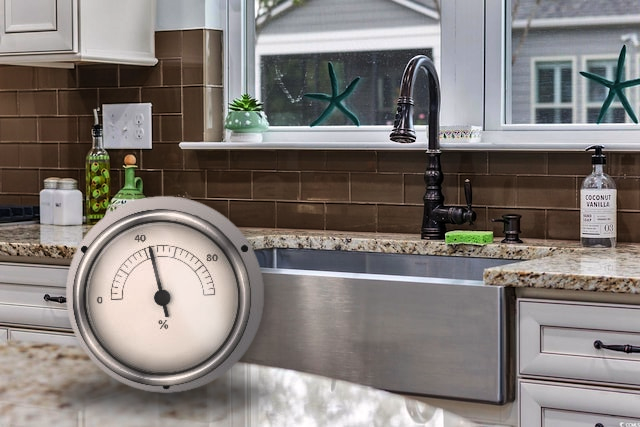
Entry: 44; %
